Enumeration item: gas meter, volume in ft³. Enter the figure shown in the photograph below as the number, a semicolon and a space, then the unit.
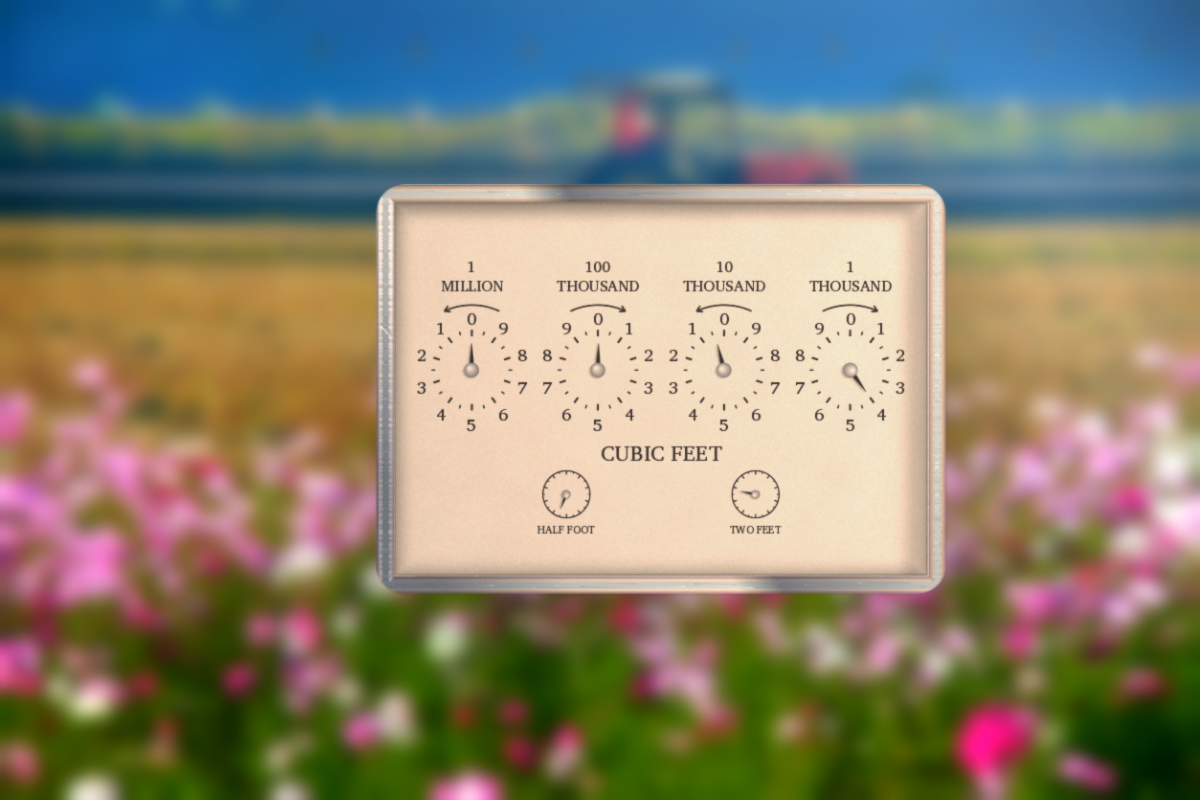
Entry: 400; ft³
